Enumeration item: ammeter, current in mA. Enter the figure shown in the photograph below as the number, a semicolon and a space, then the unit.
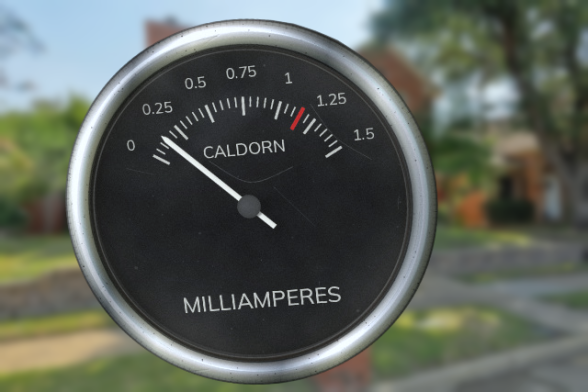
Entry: 0.15; mA
